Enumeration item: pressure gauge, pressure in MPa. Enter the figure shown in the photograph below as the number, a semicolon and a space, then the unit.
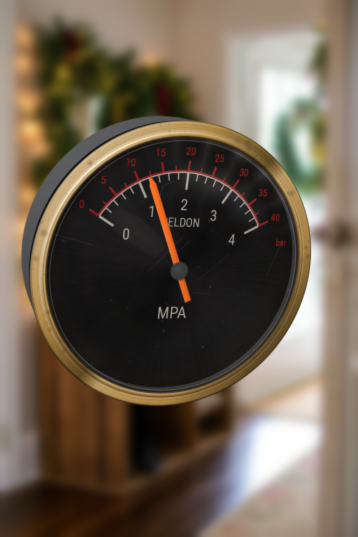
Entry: 1.2; MPa
